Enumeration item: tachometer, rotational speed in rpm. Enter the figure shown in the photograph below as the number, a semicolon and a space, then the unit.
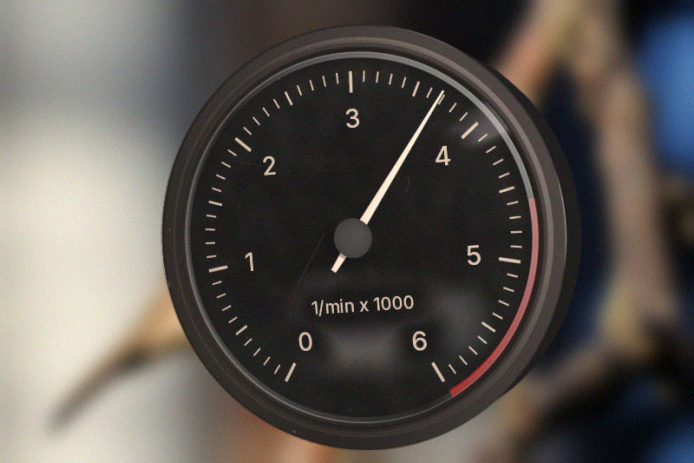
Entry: 3700; rpm
